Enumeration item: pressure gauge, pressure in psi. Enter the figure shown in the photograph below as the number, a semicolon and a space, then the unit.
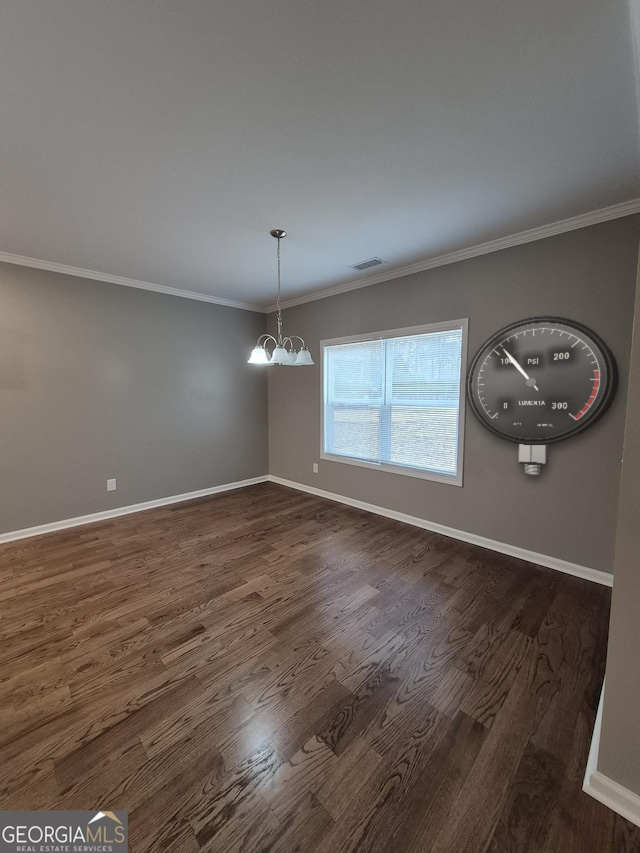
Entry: 110; psi
